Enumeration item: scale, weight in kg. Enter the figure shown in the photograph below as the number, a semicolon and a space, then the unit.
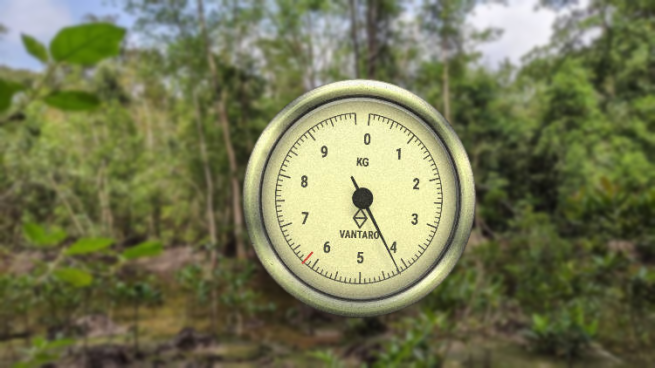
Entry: 4.2; kg
